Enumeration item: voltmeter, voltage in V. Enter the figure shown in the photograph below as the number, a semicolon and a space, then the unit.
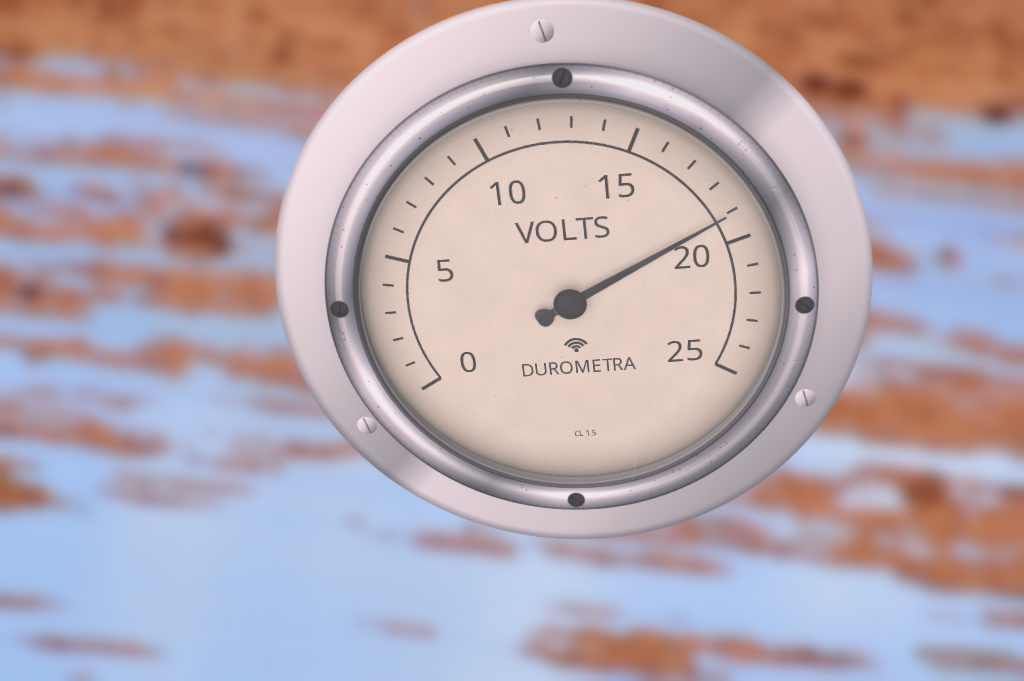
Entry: 19; V
